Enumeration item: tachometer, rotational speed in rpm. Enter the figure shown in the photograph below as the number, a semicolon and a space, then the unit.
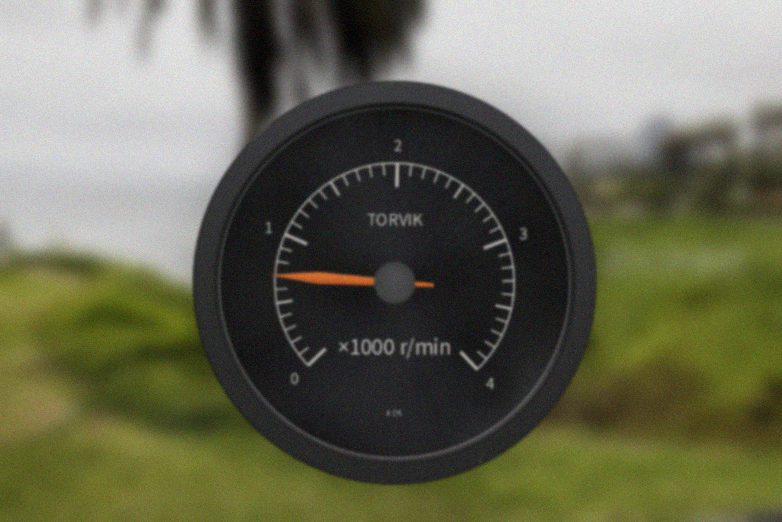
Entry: 700; rpm
